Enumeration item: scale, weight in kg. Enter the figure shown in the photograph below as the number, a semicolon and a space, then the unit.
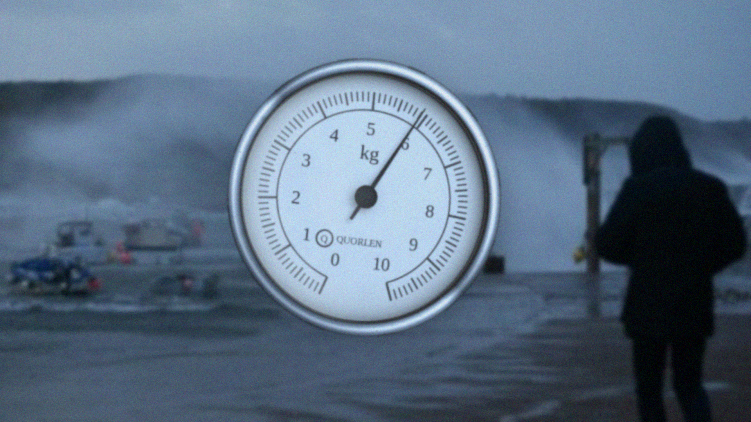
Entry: 5.9; kg
